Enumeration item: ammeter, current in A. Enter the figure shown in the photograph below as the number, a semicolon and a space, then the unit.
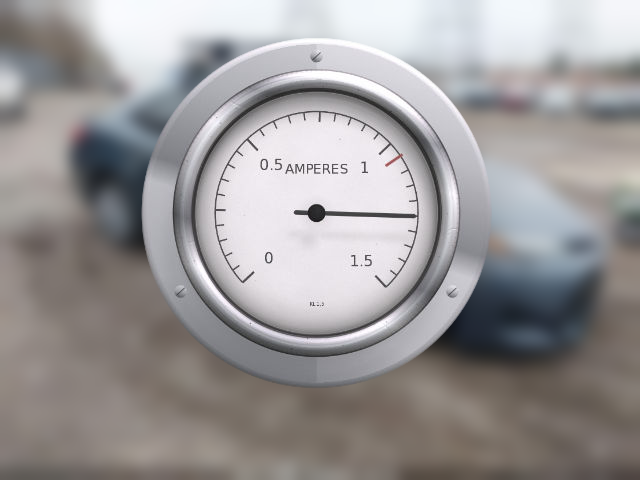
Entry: 1.25; A
